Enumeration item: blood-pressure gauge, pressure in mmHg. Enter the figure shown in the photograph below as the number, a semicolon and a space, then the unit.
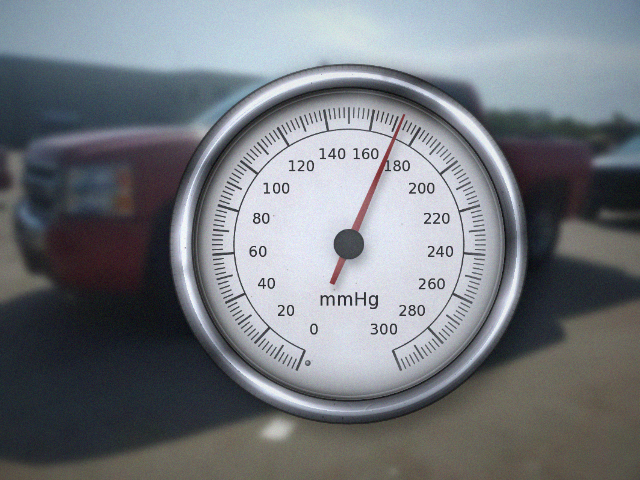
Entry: 172; mmHg
